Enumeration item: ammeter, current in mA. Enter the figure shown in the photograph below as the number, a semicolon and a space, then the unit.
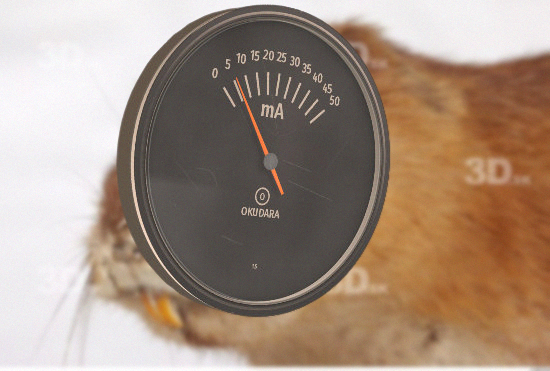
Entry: 5; mA
